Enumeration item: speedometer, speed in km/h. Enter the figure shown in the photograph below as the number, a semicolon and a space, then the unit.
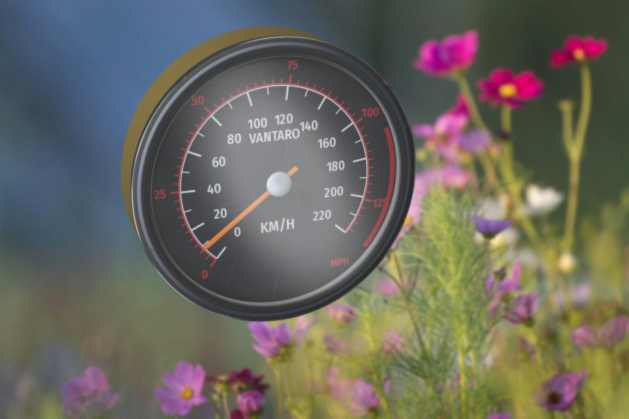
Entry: 10; km/h
